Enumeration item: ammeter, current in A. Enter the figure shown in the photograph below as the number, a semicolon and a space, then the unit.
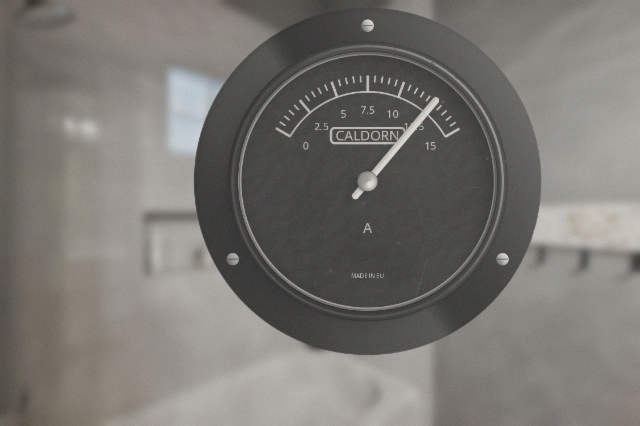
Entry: 12.5; A
